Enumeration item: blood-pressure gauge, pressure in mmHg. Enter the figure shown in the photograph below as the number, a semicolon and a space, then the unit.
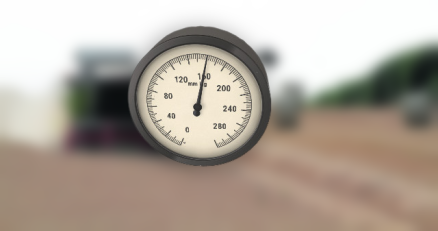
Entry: 160; mmHg
